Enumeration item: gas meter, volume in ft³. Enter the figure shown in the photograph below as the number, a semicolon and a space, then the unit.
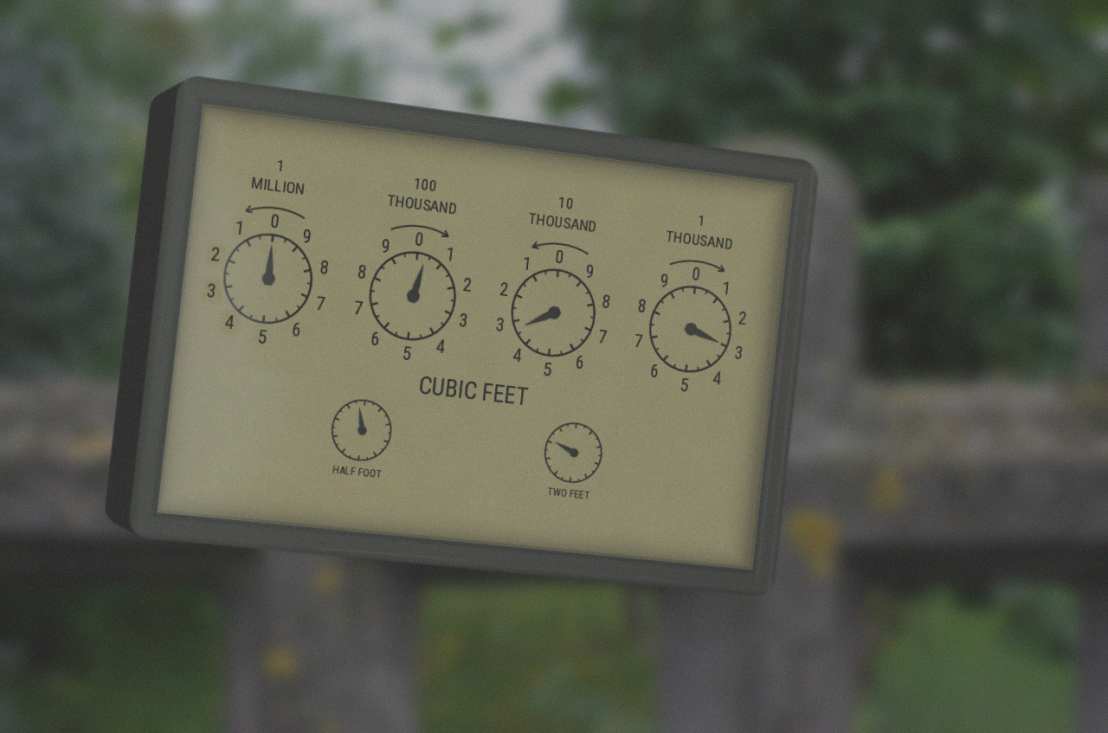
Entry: 3300; ft³
